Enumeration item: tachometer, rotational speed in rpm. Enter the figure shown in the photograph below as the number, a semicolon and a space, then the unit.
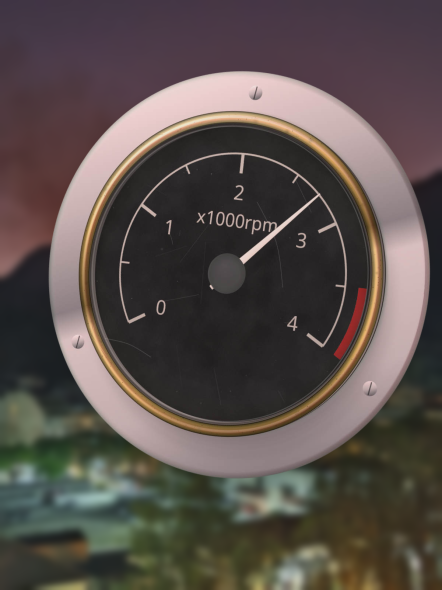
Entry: 2750; rpm
